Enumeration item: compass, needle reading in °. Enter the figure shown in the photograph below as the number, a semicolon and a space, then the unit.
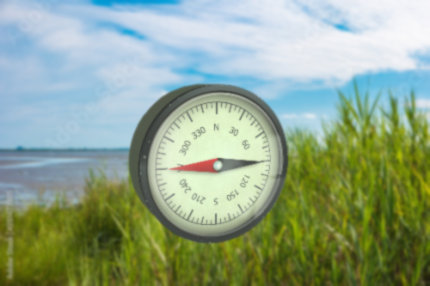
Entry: 270; °
